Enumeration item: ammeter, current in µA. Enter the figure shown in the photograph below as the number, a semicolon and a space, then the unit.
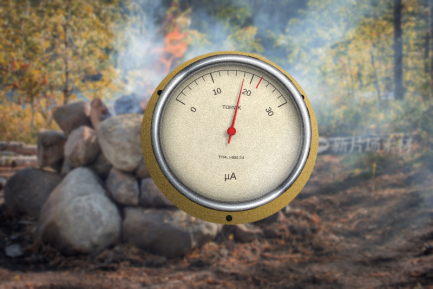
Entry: 18; µA
